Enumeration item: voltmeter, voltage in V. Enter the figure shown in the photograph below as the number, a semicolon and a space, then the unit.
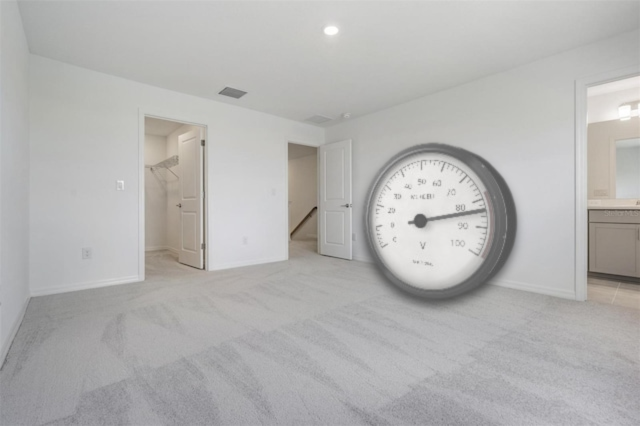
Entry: 84; V
